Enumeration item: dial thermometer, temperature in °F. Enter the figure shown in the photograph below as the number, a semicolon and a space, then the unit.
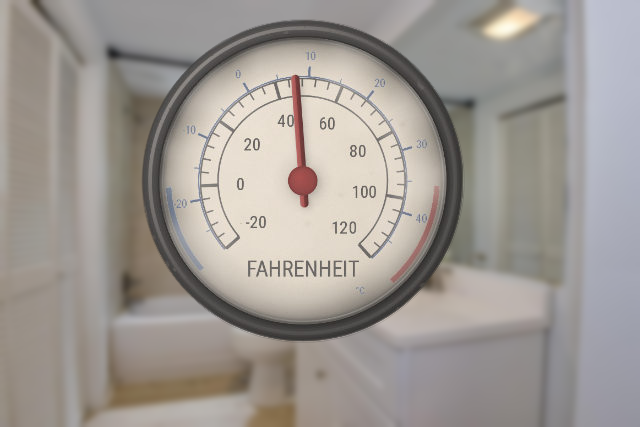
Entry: 46; °F
